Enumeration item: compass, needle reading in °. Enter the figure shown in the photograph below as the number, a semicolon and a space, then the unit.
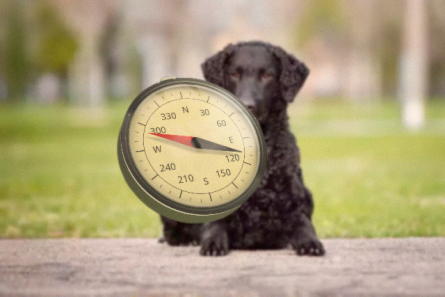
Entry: 290; °
